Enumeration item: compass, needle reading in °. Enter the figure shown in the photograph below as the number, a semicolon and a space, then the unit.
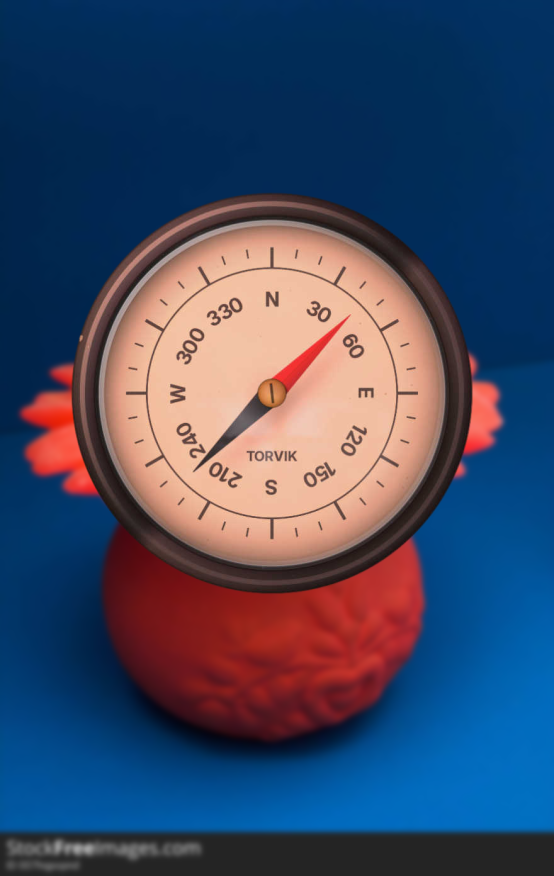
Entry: 45; °
